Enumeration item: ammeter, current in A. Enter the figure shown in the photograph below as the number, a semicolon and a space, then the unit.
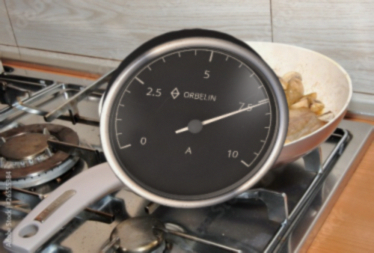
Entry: 7.5; A
